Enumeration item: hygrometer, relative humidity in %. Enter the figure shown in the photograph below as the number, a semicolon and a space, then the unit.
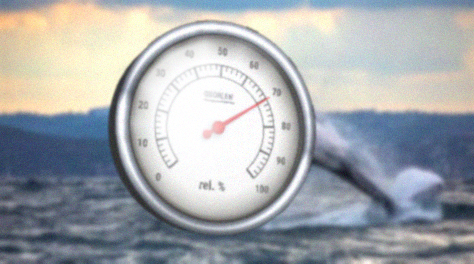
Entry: 70; %
